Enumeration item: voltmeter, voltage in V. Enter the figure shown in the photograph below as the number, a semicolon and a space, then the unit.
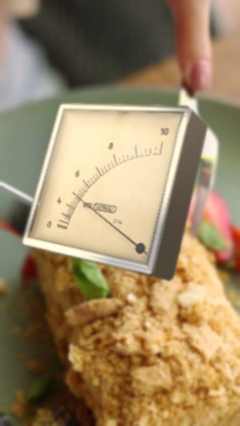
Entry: 5; V
